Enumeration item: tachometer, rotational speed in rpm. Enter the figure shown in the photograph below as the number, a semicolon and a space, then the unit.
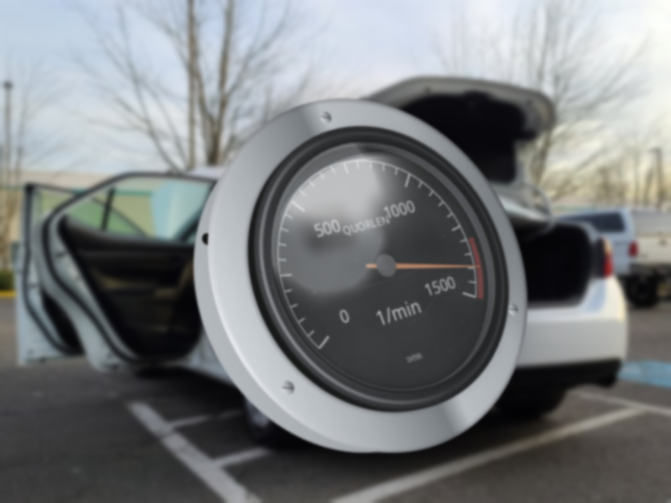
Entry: 1400; rpm
